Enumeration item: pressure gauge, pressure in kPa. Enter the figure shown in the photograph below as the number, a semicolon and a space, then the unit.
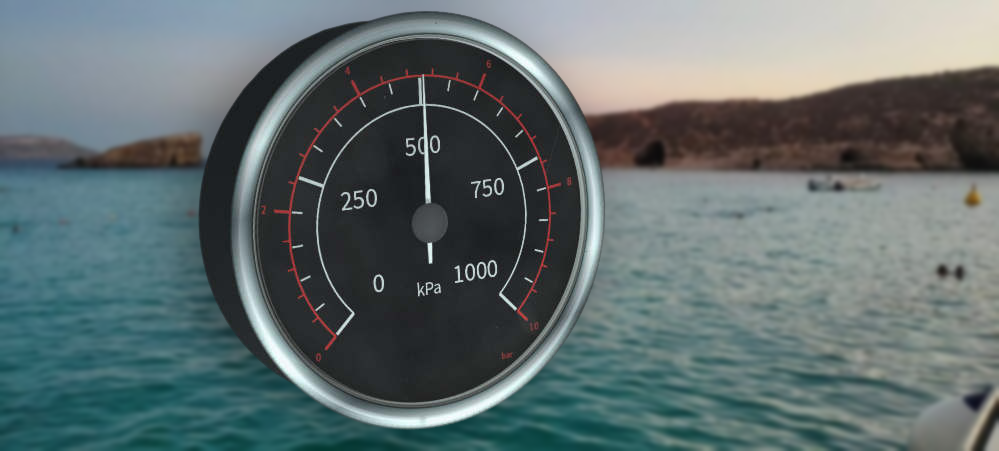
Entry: 500; kPa
